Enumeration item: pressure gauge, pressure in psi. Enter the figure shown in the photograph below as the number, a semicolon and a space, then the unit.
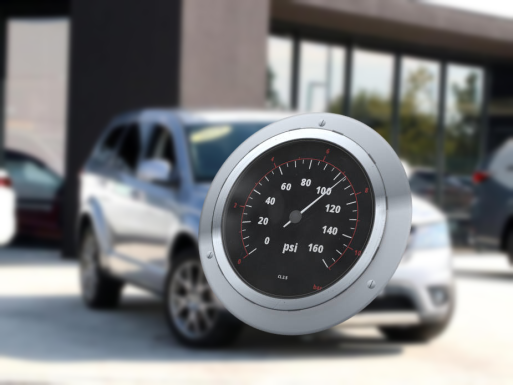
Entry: 105; psi
